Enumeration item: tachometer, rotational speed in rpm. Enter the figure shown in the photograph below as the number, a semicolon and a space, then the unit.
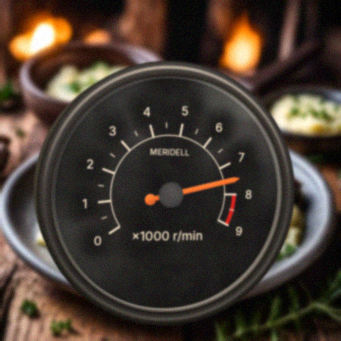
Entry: 7500; rpm
